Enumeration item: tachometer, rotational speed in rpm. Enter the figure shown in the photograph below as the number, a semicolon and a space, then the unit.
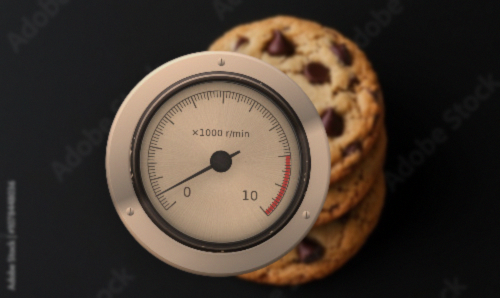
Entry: 500; rpm
